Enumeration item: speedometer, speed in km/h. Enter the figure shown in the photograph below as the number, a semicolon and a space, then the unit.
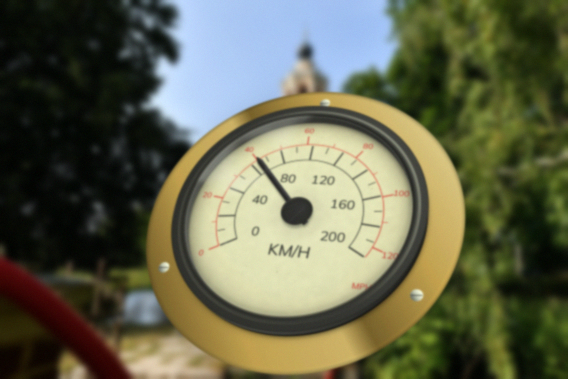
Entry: 65; km/h
